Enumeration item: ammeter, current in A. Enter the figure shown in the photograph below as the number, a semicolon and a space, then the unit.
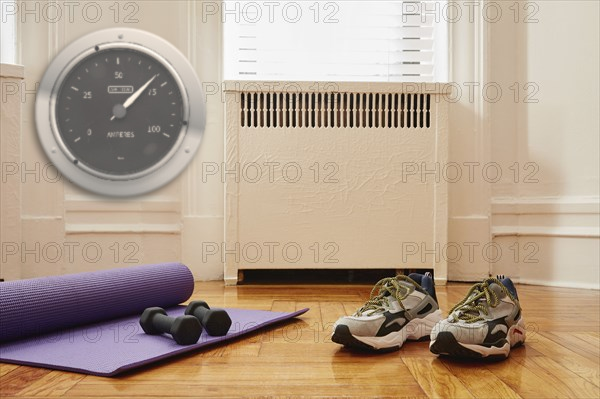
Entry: 70; A
